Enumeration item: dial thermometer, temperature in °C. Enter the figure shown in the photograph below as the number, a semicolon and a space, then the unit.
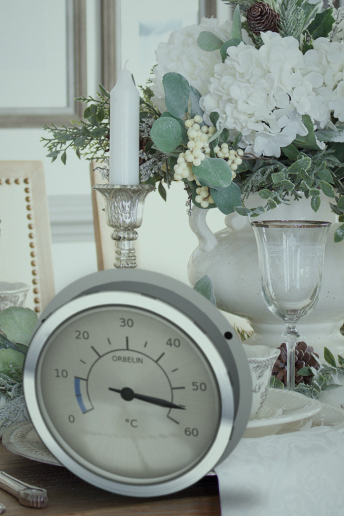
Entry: 55; °C
